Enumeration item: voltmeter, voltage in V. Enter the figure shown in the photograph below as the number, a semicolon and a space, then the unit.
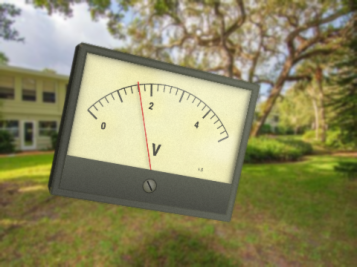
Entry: 1.6; V
